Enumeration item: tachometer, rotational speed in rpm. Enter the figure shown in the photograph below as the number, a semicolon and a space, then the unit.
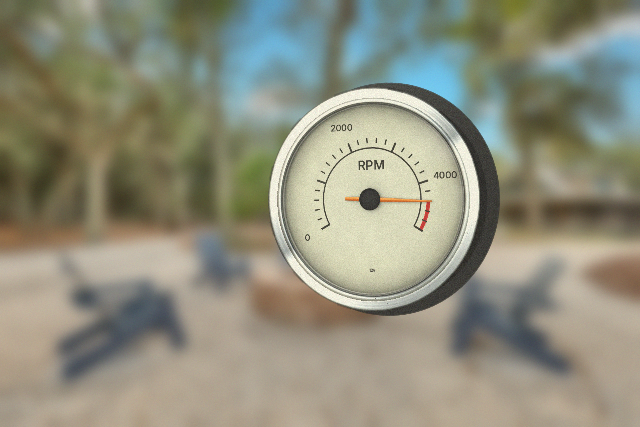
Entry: 4400; rpm
